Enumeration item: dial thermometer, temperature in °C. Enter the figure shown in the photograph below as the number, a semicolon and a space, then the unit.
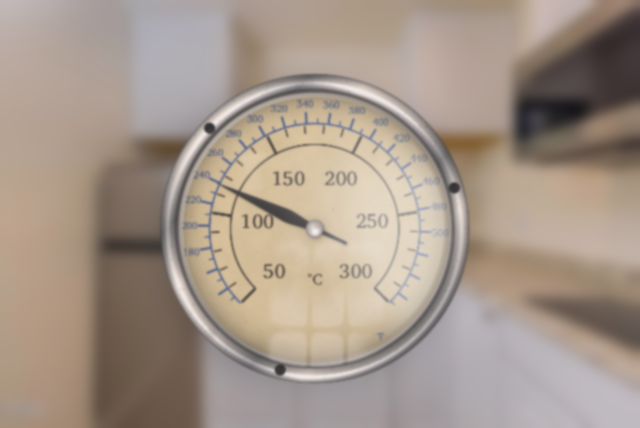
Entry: 115; °C
